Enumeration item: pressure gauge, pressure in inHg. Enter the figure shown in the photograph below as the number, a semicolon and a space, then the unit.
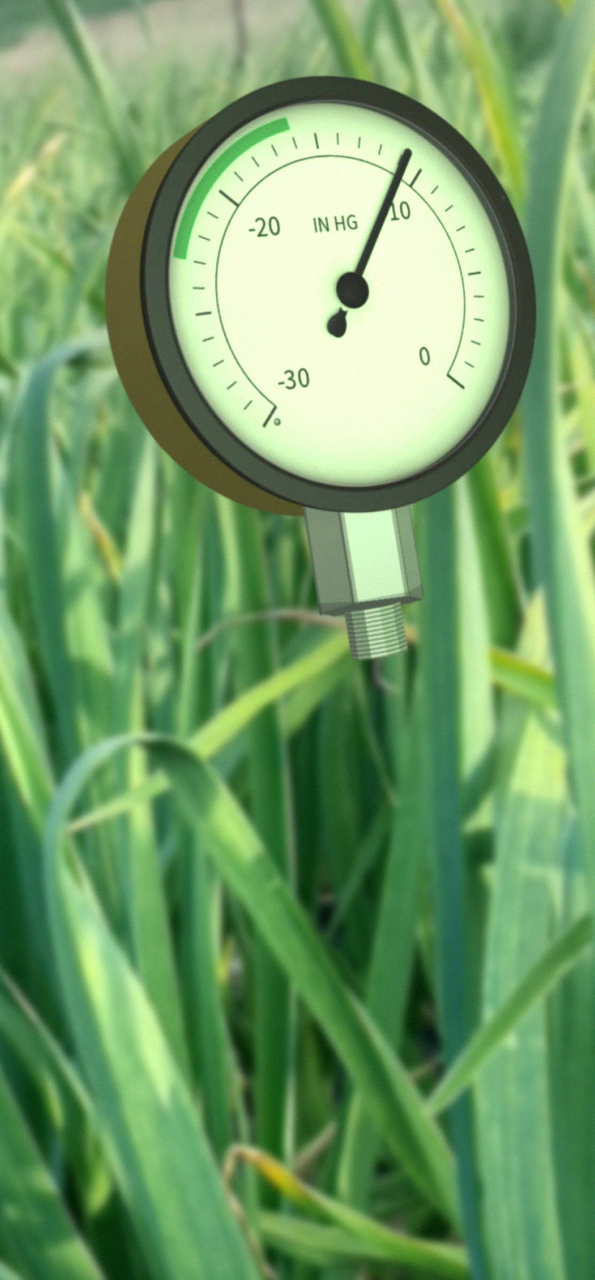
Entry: -11; inHg
